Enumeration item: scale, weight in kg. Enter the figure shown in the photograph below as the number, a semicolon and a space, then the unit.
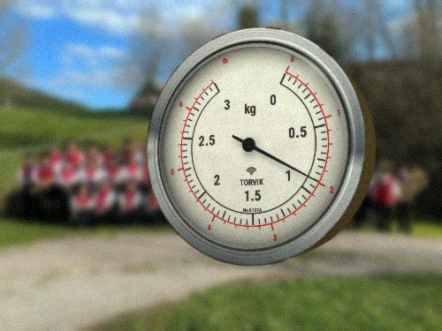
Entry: 0.9; kg
